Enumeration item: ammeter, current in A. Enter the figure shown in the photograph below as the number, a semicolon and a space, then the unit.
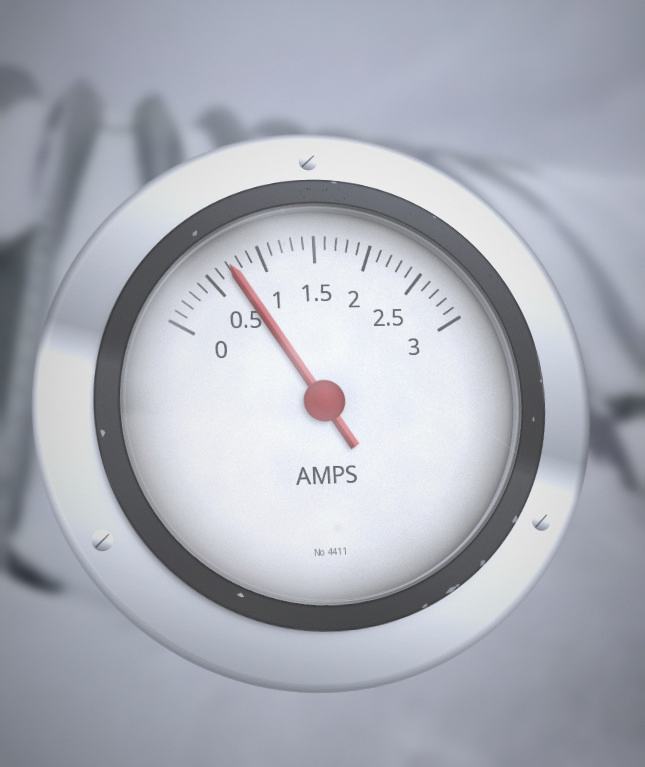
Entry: 0.7; A
